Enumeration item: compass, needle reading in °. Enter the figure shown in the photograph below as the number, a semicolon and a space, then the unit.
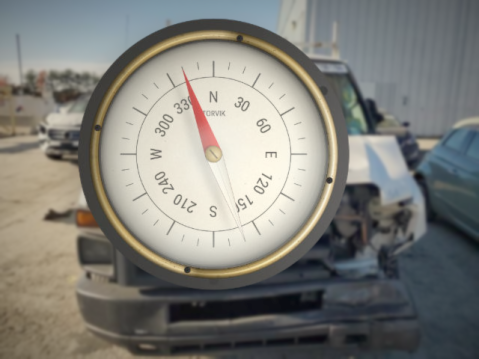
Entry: 340; °
